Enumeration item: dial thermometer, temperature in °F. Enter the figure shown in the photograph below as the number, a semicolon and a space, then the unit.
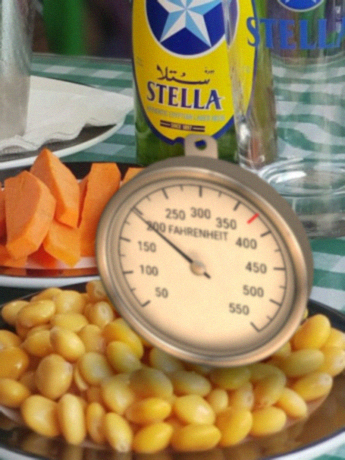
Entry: 200; °F
